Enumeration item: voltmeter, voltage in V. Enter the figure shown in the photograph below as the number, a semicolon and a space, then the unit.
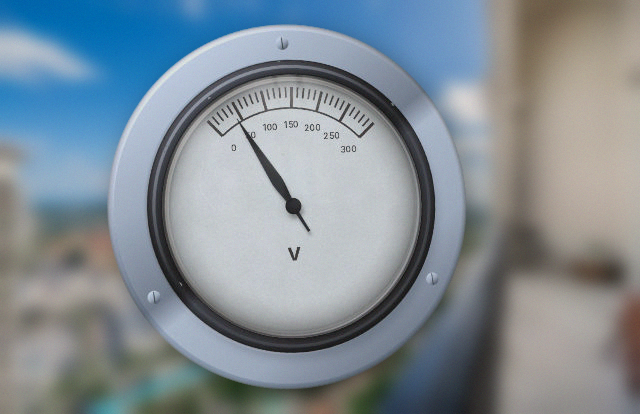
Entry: 40; V
